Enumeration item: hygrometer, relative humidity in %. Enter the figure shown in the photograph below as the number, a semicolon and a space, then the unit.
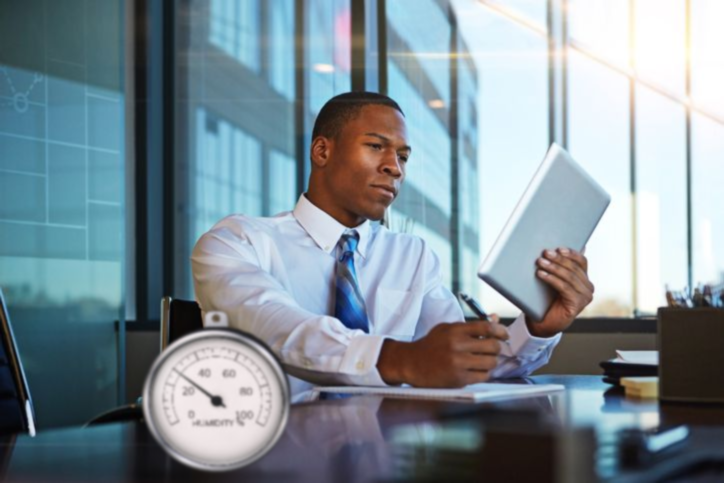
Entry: 28; %
